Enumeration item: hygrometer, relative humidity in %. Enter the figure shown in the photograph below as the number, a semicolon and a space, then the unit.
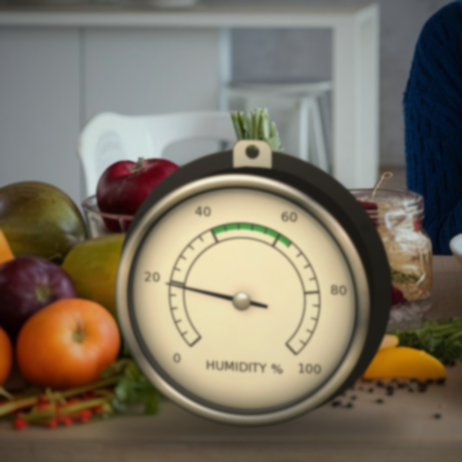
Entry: 20; %
